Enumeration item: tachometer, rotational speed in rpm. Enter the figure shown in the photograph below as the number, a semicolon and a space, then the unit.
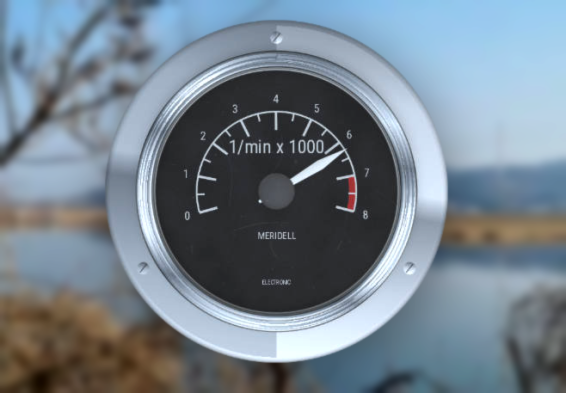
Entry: 6250; rpm
